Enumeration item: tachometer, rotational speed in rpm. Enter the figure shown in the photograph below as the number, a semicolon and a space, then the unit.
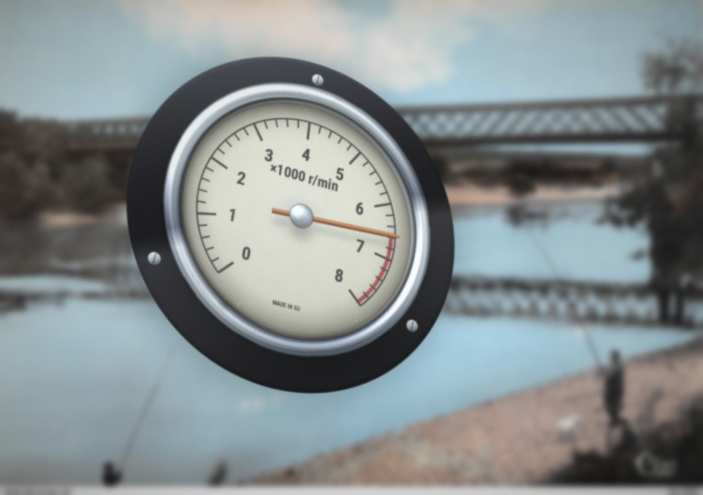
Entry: 6600; rpm
